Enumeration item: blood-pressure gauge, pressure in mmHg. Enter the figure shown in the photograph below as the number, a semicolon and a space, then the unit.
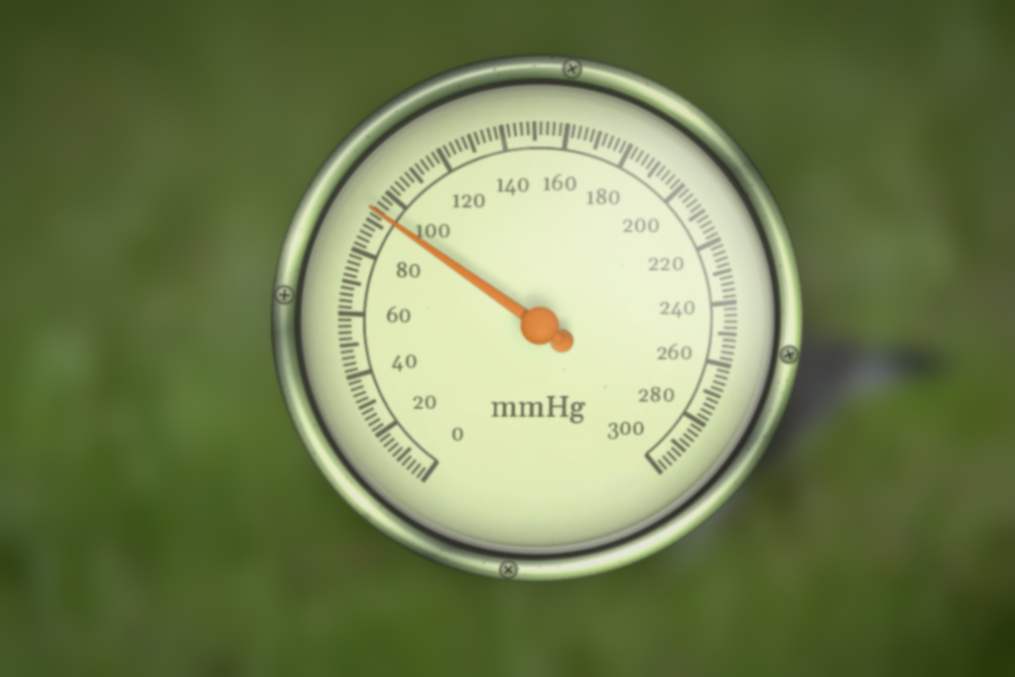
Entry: 94; mmHg
